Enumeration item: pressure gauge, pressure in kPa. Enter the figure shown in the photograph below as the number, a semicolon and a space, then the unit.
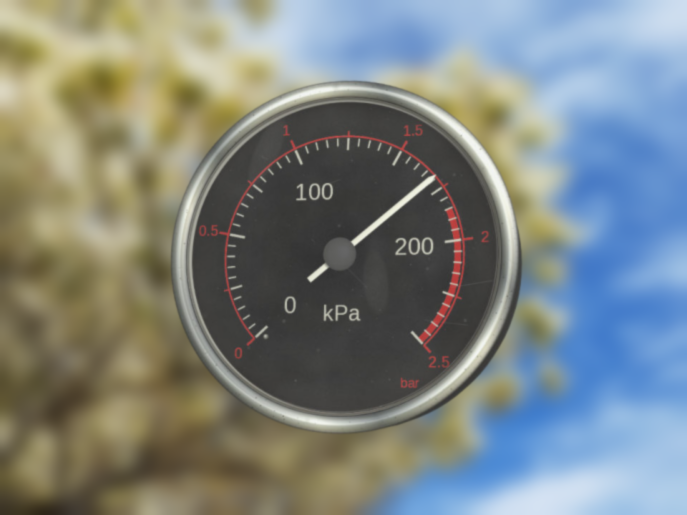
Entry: 170; kPa
